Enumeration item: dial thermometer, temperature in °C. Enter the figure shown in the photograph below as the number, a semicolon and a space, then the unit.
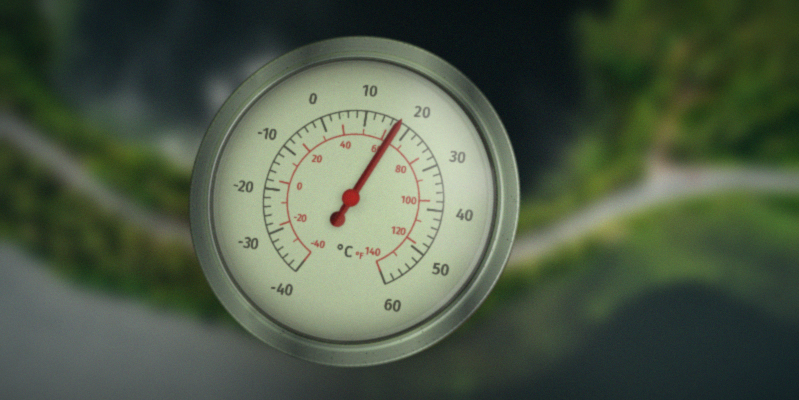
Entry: 18; °C
